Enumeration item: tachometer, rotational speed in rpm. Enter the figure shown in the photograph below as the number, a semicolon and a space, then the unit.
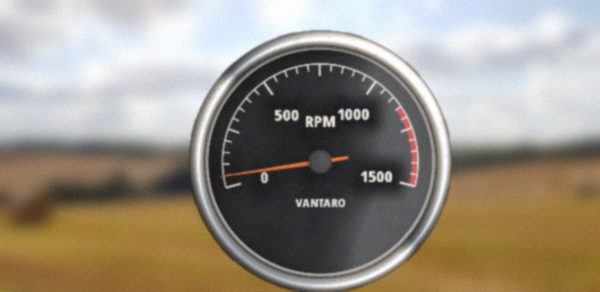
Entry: 50; rpm
